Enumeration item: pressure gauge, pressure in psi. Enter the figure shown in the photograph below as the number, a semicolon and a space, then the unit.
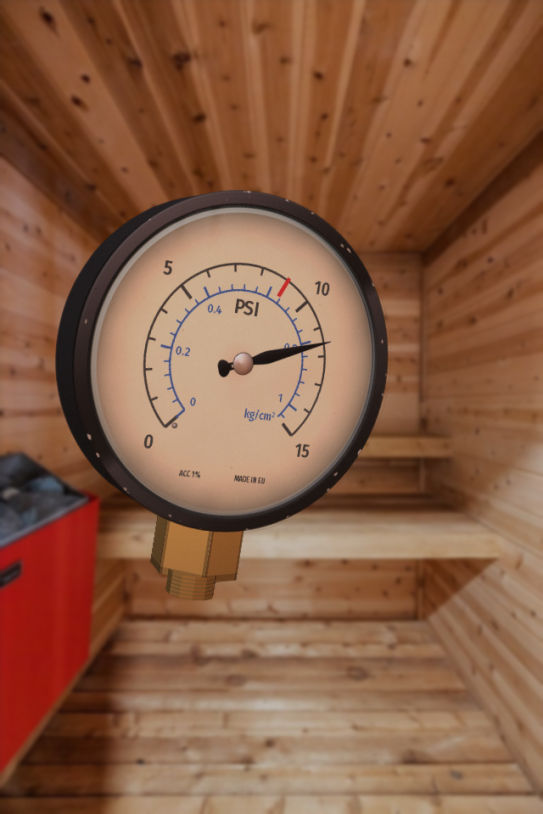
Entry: 11.5; psi
